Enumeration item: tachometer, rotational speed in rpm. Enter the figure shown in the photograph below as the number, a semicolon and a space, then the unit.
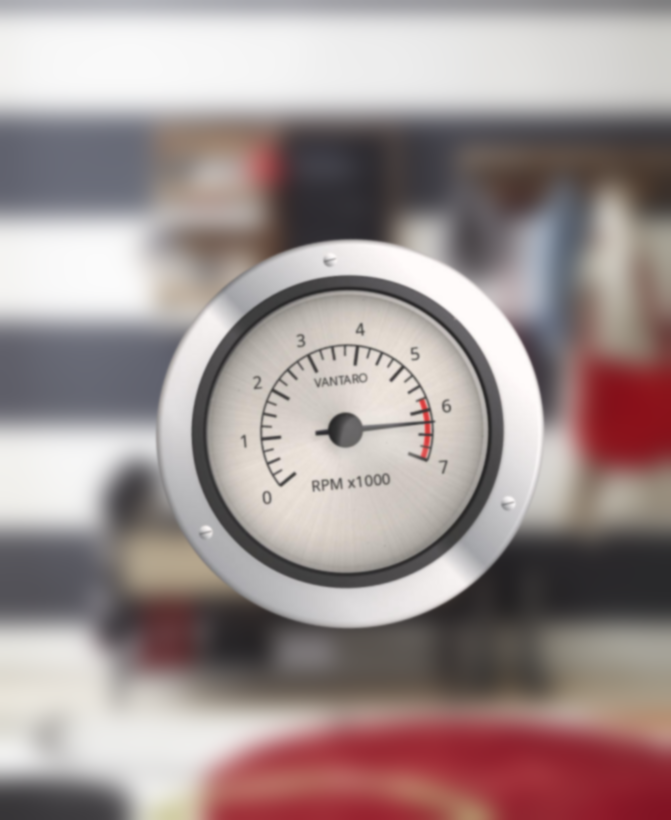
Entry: 6250; rpm
